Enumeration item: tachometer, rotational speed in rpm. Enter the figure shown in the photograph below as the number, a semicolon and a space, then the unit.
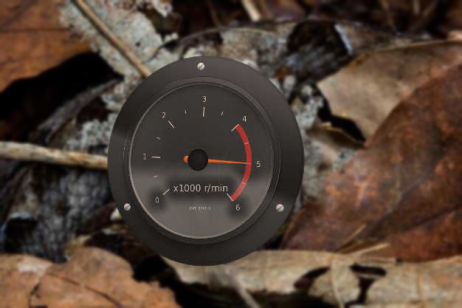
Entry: 5000; rpm
